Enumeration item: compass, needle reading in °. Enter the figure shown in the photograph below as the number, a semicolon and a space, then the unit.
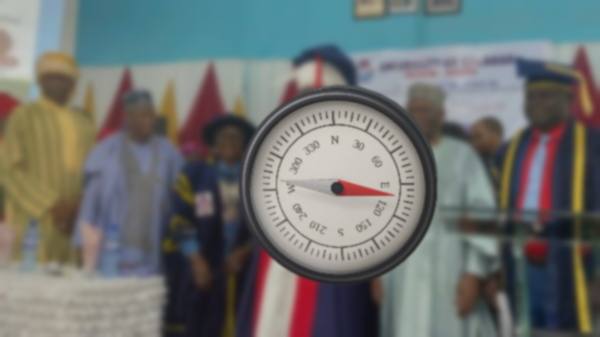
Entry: 100; °
